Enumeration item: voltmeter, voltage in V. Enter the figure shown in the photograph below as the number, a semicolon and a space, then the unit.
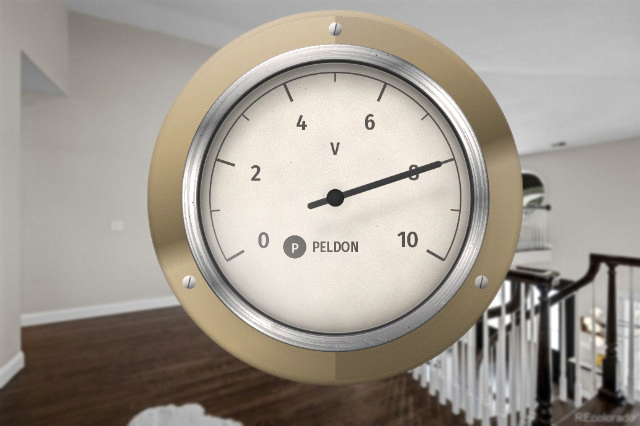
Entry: 8; V
